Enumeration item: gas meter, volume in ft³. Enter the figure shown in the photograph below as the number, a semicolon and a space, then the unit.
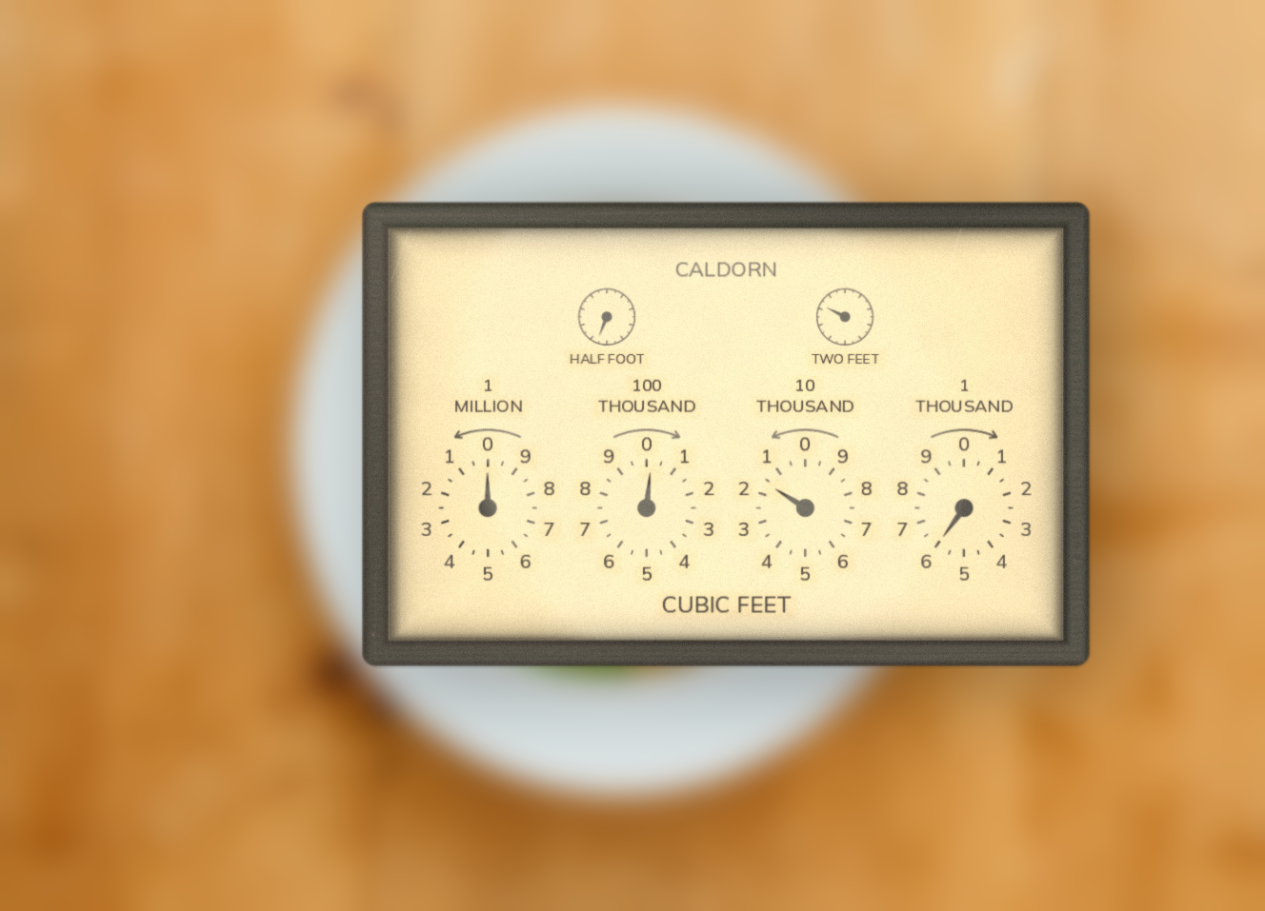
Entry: 1600; ft³
